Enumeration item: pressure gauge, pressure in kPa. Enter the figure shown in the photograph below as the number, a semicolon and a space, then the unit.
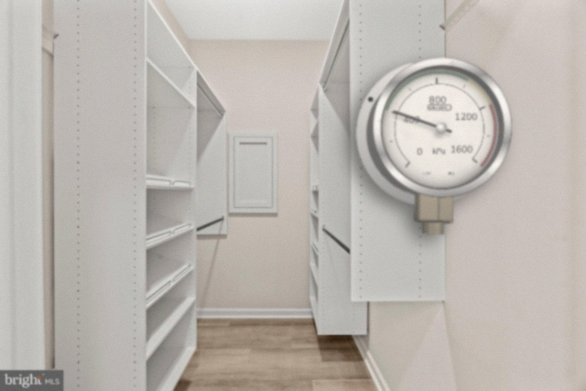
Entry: 400; kPa
